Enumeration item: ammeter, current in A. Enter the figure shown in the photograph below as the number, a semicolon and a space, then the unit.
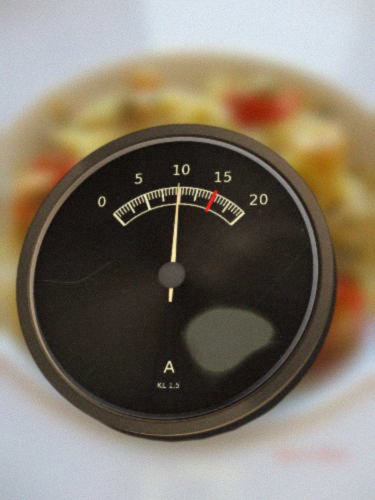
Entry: 10; A
